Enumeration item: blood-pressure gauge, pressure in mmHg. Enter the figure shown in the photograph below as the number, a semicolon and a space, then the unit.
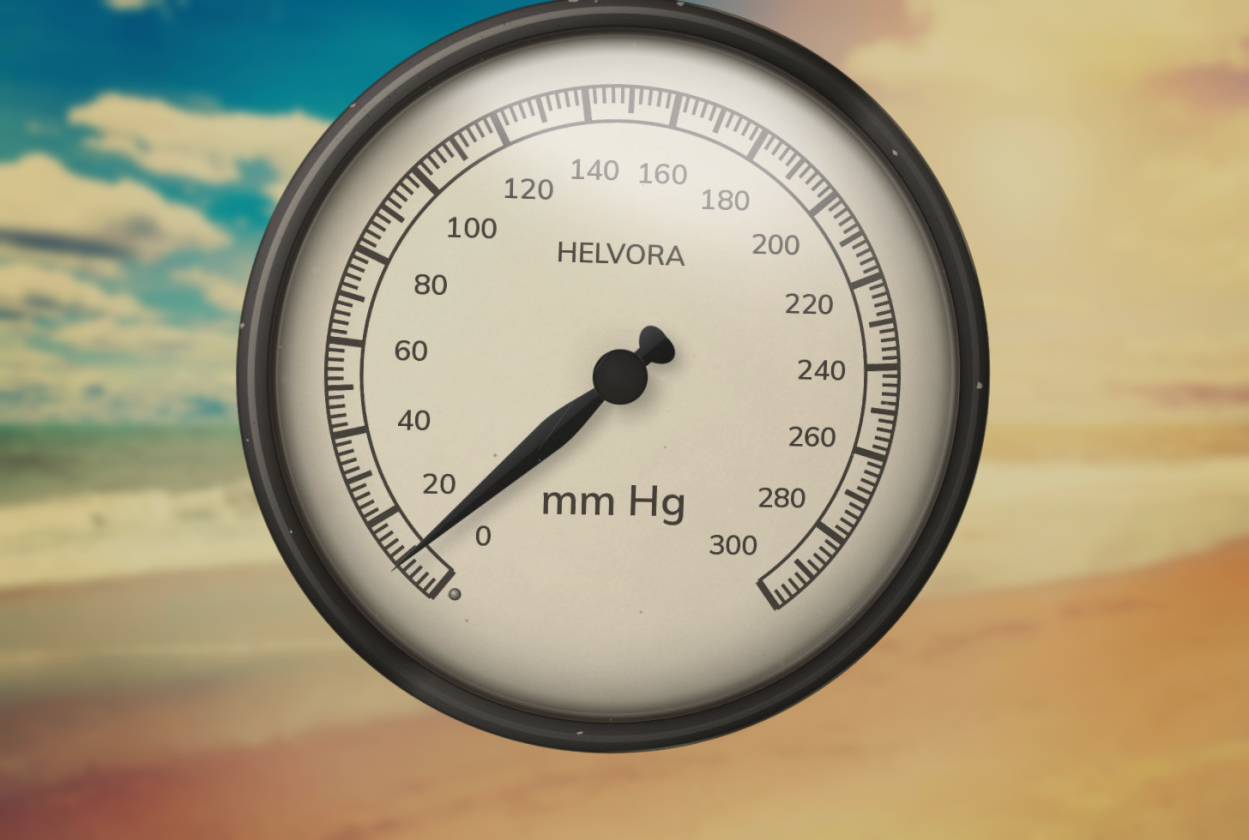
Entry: 10; mmHg
